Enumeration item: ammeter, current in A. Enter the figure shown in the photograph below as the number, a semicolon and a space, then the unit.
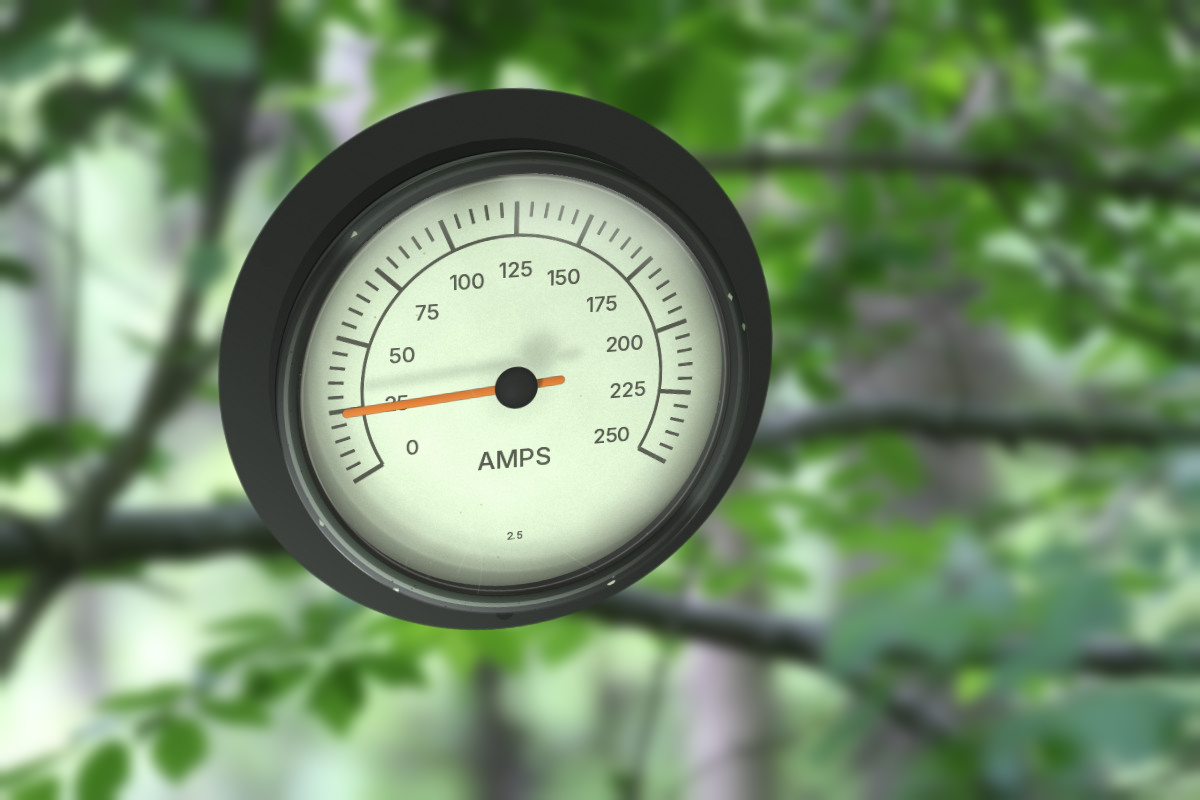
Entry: 25; A
